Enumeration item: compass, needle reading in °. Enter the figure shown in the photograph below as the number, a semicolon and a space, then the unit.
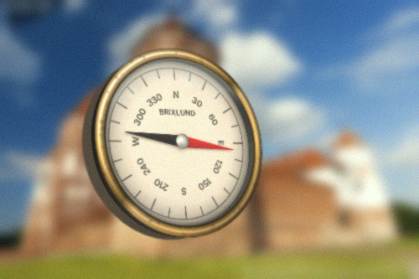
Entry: 97.5; °
